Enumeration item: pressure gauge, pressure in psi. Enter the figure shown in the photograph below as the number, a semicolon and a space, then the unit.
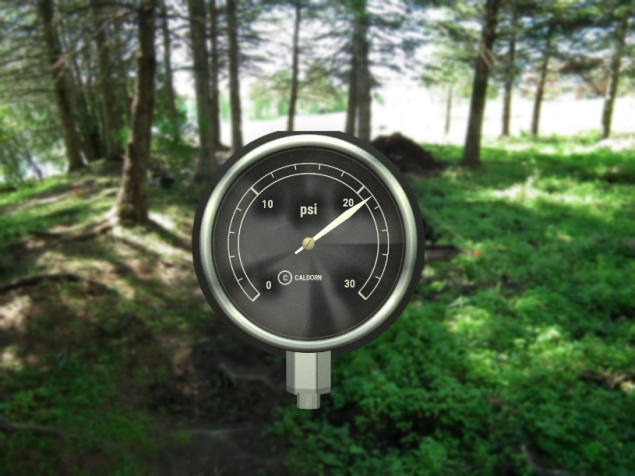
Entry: 21; psi
